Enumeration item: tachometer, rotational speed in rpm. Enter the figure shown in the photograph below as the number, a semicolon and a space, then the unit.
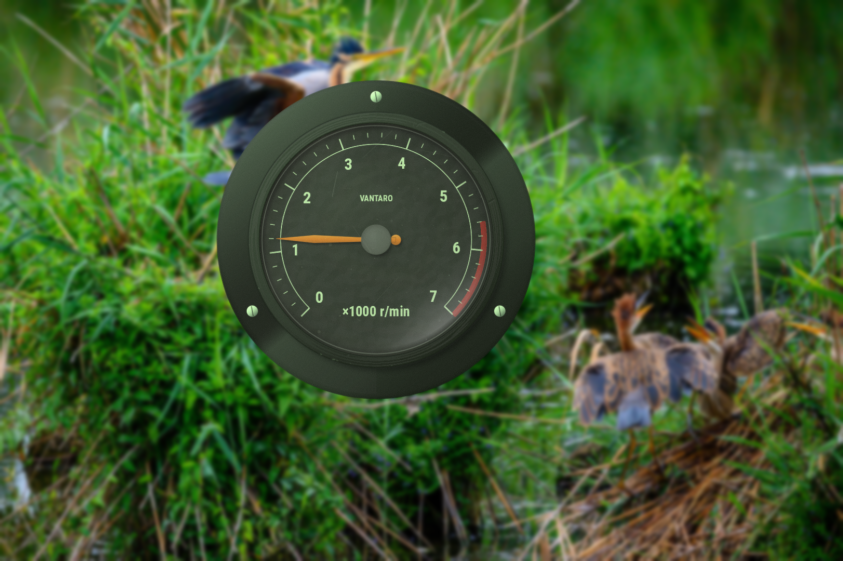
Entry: 1200; rpm
